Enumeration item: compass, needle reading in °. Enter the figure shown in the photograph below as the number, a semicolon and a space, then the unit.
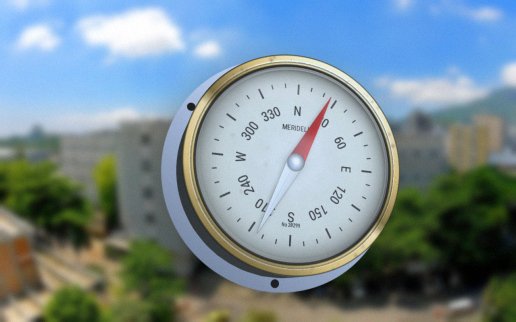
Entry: 25; °
